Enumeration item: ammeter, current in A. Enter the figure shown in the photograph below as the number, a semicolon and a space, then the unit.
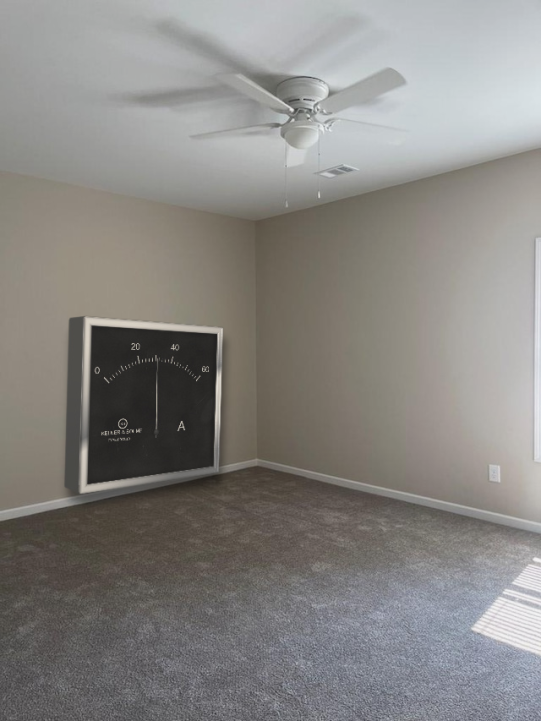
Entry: 30; A
